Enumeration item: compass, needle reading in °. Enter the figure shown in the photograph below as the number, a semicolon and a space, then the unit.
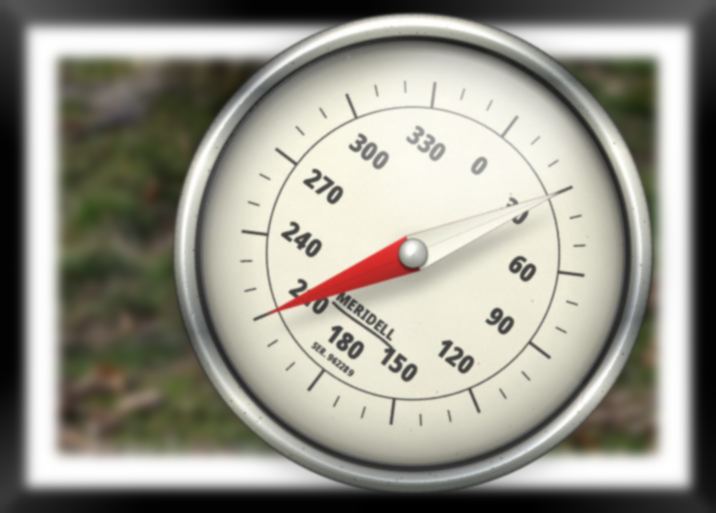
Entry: 210; °
